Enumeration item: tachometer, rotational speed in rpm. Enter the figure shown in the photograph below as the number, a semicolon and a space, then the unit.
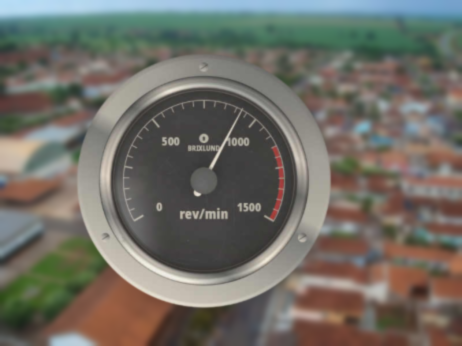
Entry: 925; rpm
